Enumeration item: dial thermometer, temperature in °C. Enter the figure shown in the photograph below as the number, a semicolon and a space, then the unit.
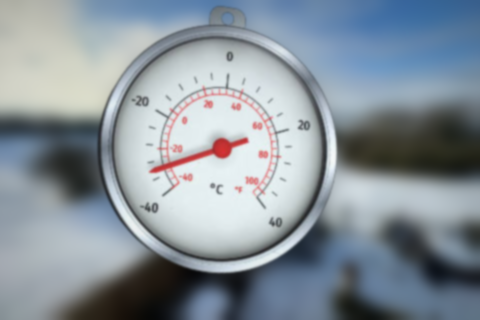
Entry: -34; °C
